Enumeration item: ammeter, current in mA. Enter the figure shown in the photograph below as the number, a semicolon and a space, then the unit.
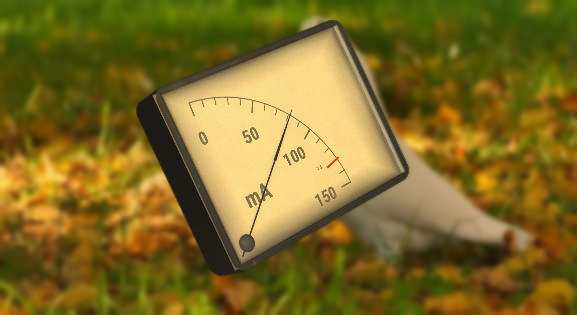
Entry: 80; mA
